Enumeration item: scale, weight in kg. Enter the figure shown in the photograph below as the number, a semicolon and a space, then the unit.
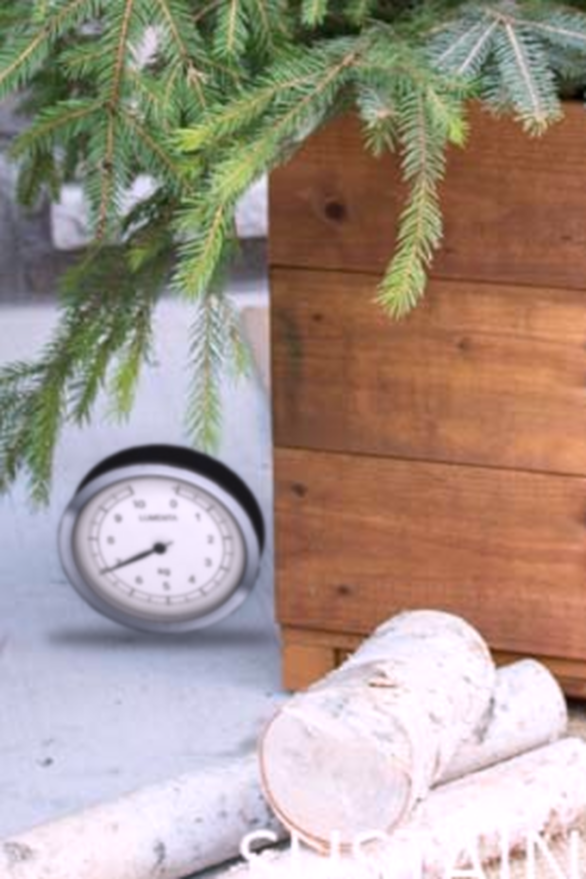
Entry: 7; kg
